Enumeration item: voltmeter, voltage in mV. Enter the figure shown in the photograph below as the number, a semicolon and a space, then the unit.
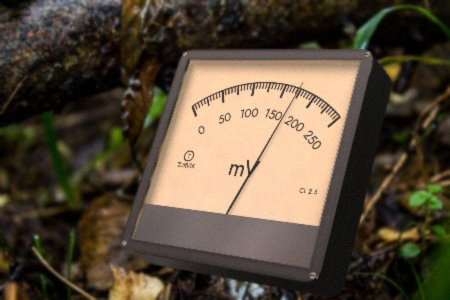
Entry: 175; mV
